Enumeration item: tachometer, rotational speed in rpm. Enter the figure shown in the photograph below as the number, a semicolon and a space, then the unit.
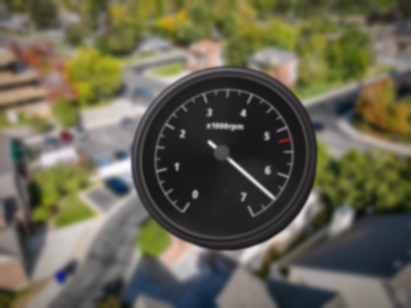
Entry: 6500; rpm
